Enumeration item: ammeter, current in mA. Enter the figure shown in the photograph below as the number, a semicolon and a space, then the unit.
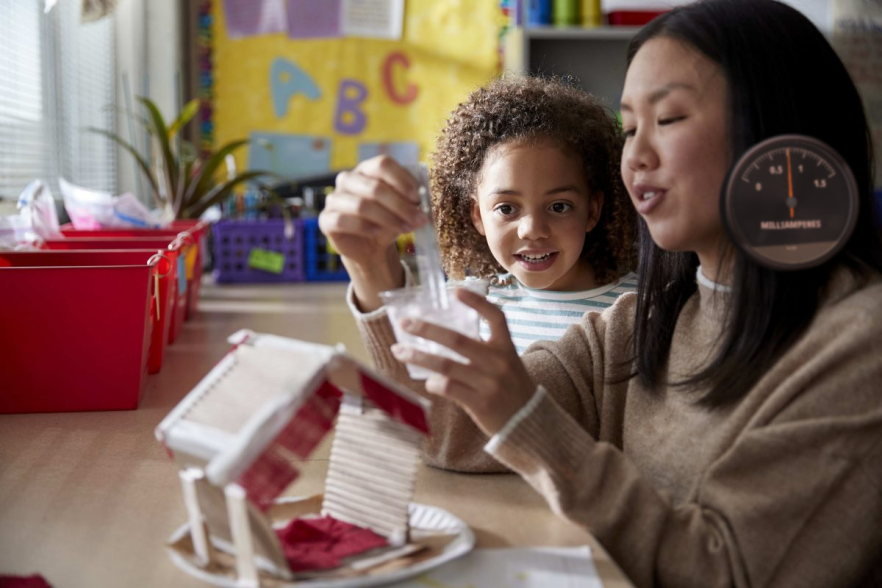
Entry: 0.75; mA
